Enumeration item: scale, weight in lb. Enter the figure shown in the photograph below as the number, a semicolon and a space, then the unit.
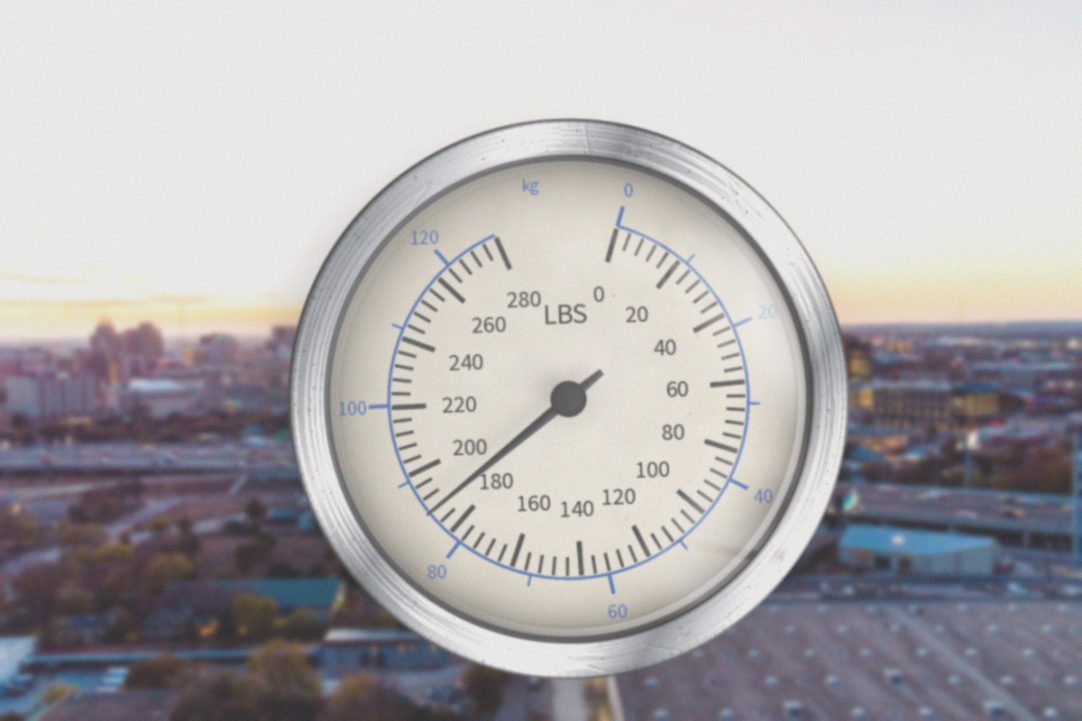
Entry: 188; lb
